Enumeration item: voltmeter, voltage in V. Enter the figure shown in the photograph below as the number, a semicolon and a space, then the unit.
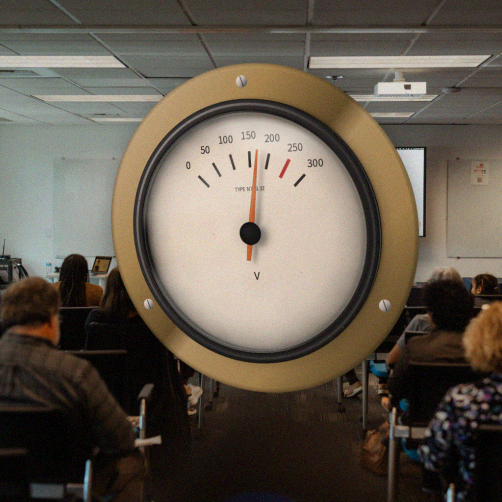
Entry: 175; V
